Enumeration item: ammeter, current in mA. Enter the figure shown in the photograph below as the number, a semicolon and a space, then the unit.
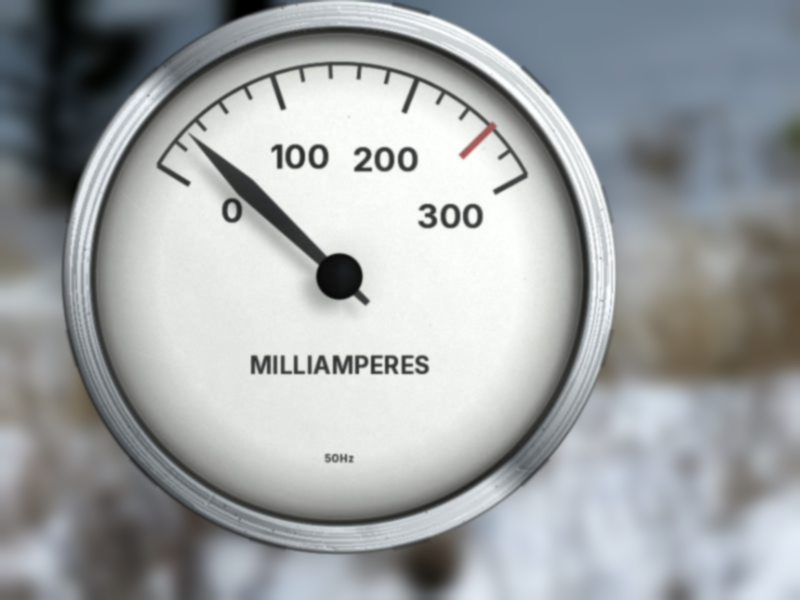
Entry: 30; mA
